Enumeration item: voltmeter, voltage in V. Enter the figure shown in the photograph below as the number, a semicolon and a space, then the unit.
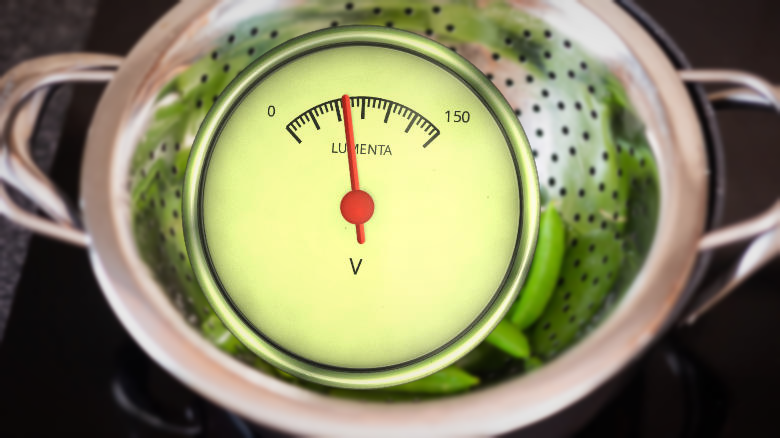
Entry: 60; V
